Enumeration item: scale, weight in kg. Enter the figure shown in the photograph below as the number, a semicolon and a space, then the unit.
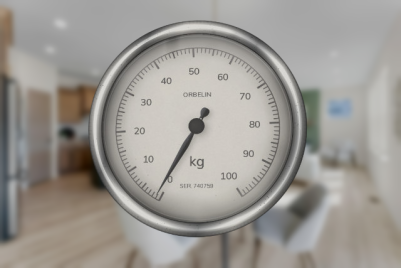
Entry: 1; kg
